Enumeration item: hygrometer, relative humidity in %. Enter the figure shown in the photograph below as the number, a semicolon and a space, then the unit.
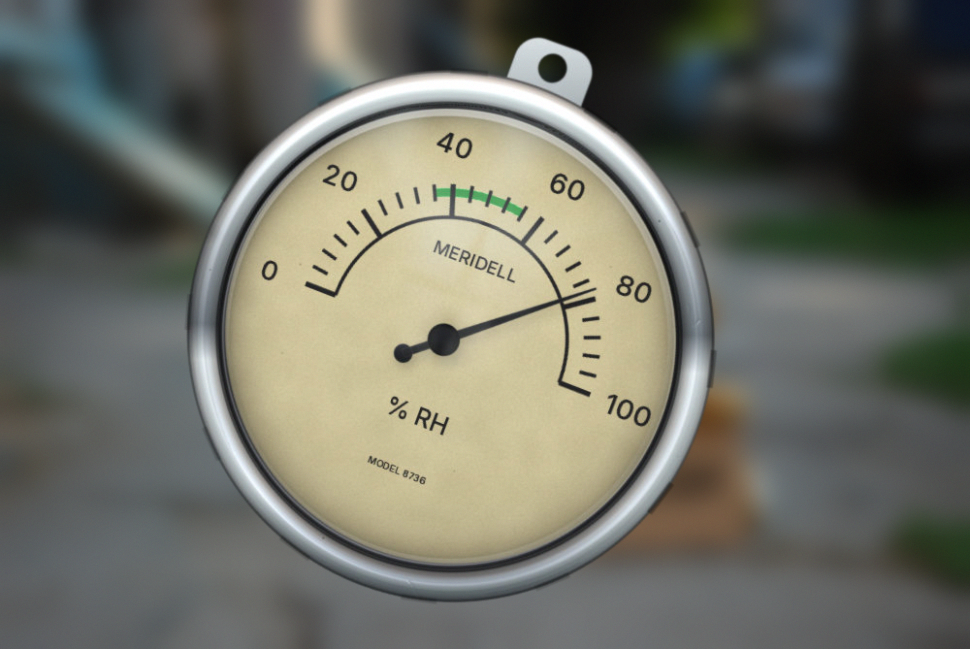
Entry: 78; %
